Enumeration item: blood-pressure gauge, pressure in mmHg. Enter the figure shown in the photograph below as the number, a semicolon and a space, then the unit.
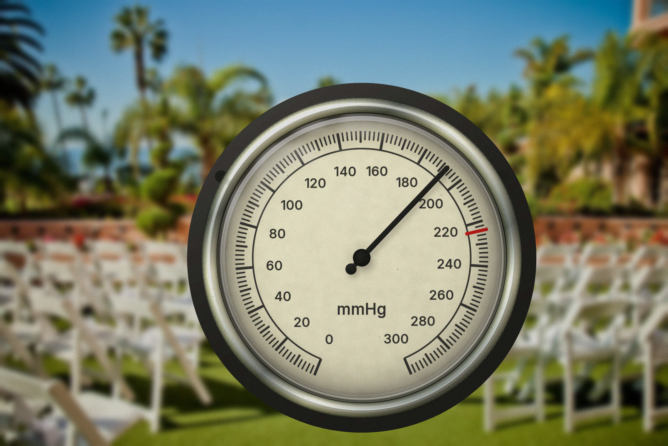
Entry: 192; mmHg
